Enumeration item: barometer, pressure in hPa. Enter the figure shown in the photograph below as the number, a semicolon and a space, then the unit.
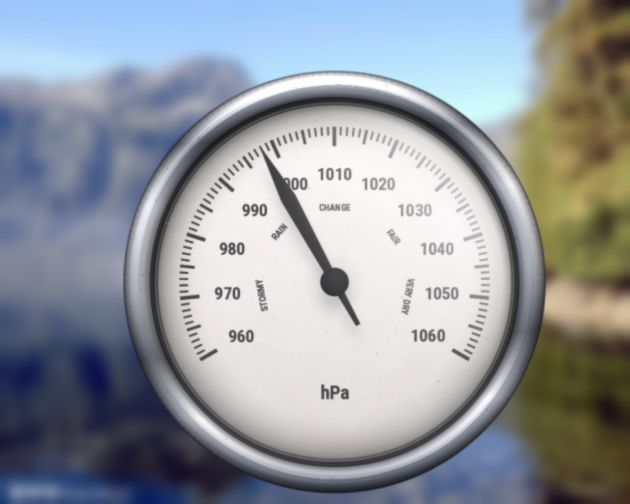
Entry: 998; hPa
